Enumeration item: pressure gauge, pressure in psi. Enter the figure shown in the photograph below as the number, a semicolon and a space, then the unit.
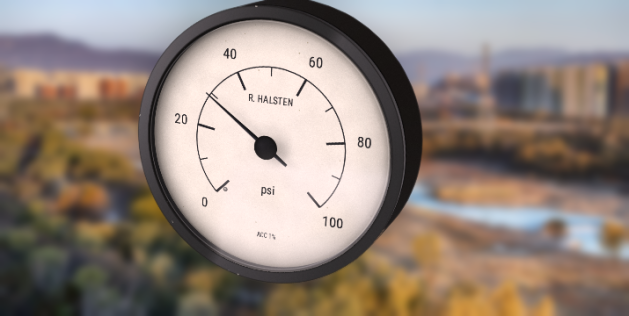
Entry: 30; psi
